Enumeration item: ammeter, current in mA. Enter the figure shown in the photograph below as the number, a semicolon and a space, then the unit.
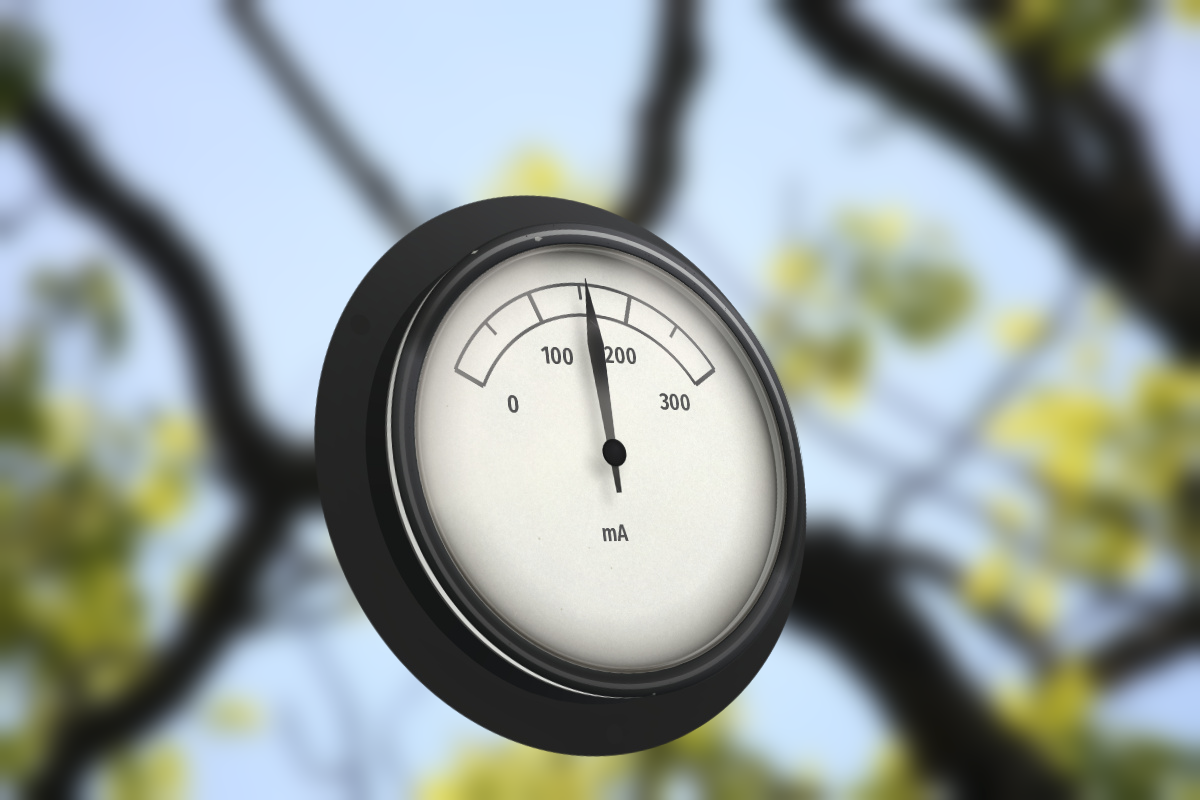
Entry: 150; mA
